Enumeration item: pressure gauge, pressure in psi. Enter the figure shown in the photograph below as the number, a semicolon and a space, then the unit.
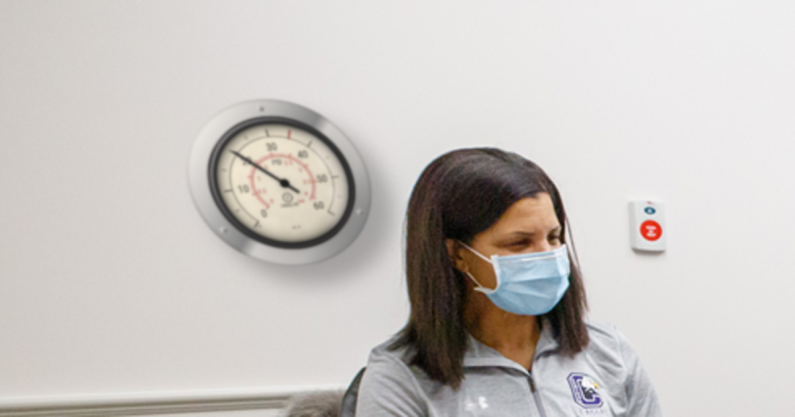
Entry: 20; psi
